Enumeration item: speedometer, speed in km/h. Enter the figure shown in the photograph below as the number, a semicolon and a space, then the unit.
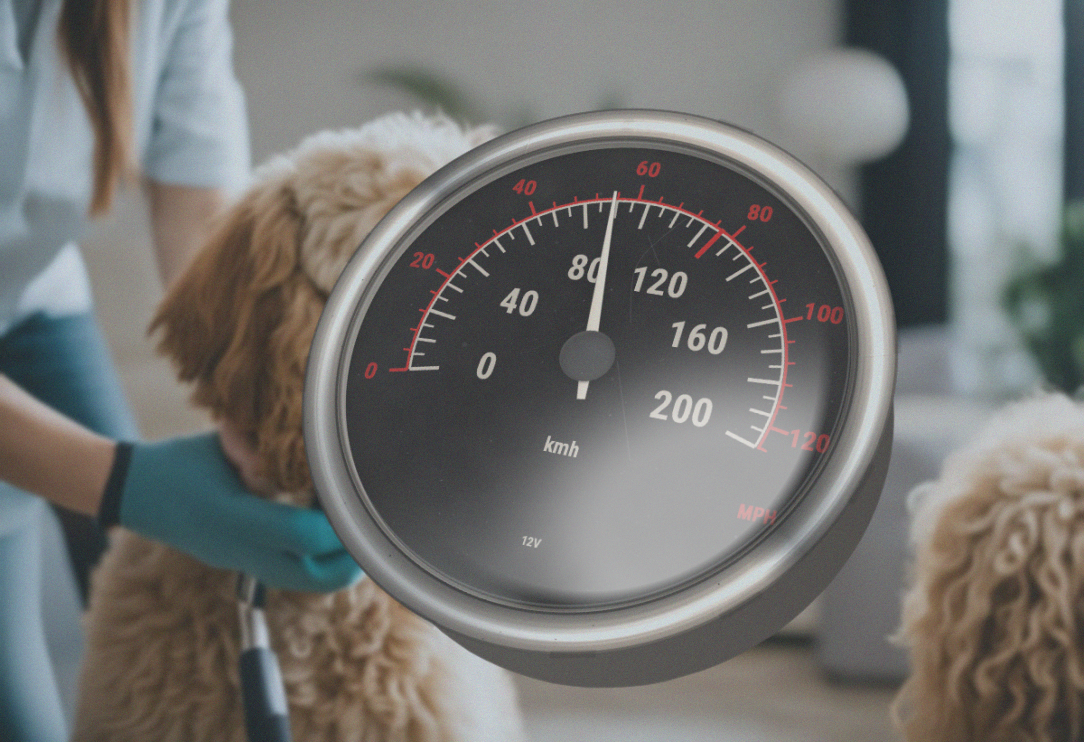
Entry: 90; km/h
